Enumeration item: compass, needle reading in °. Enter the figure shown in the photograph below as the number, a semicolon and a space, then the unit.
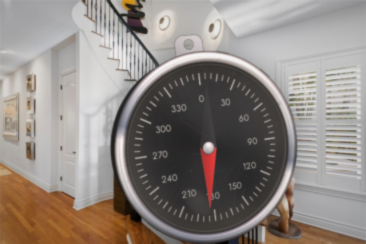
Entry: 185; °
